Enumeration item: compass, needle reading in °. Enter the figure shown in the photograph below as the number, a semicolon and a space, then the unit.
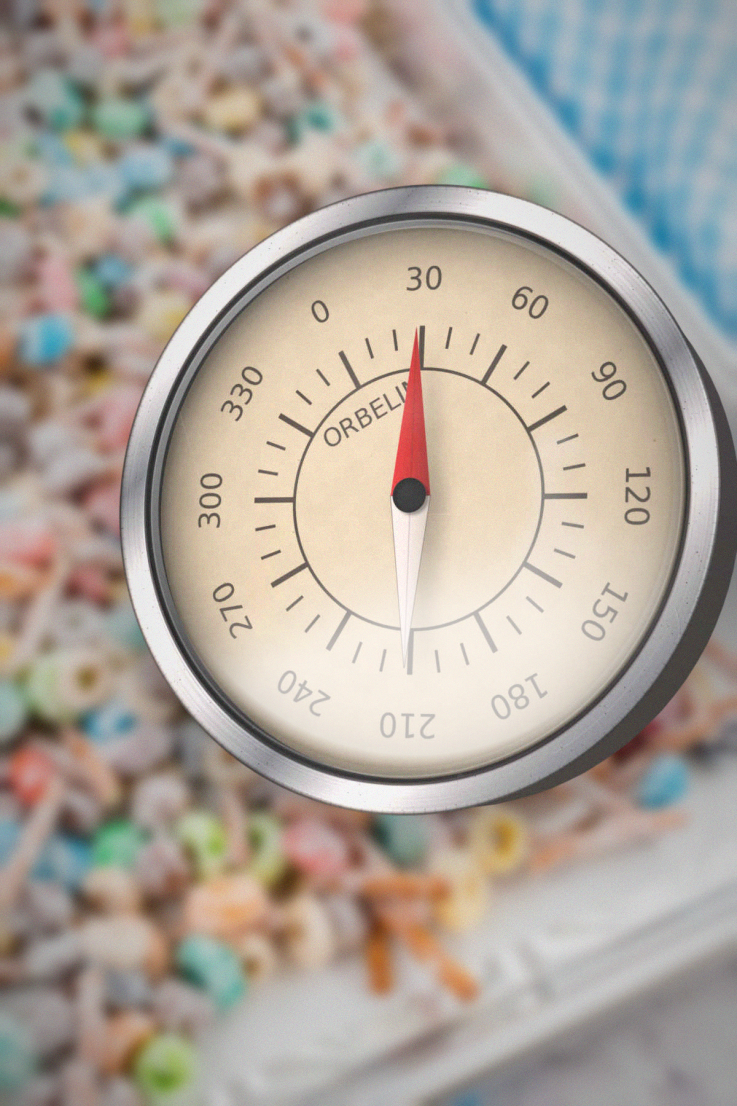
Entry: 30; °
